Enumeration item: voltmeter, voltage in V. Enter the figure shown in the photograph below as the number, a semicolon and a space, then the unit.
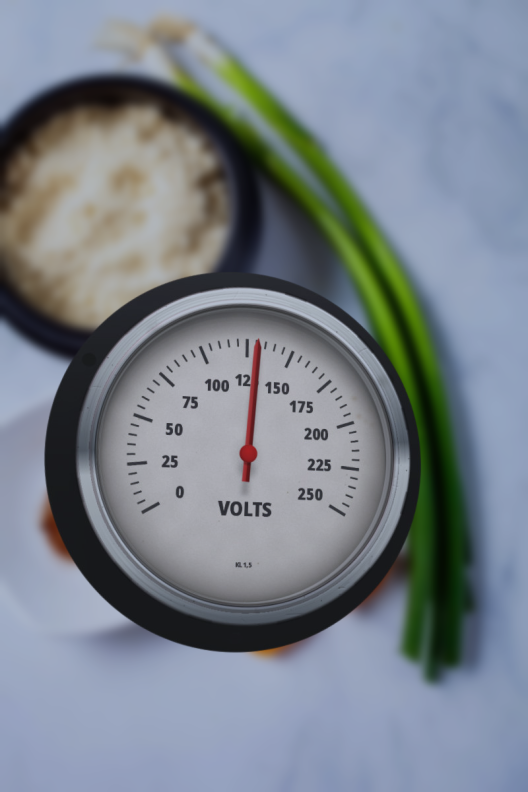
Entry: 130; V
